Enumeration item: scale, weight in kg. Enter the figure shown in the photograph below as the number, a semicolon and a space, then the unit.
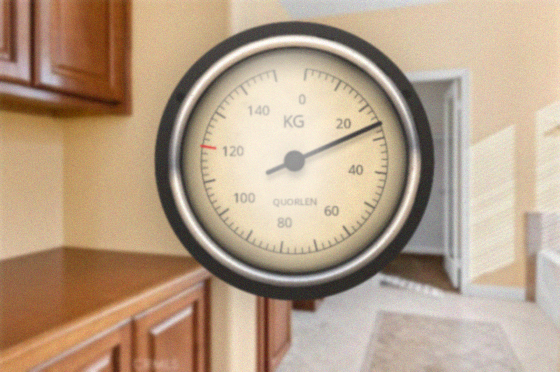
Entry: 26; kg
